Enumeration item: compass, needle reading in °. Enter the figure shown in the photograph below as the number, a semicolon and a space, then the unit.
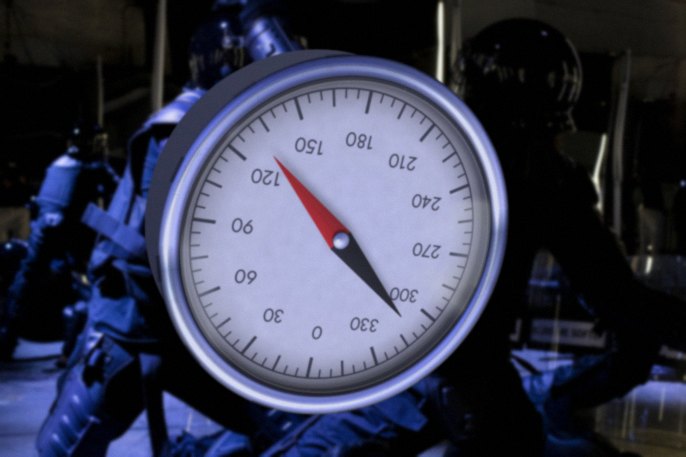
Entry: 130; °
